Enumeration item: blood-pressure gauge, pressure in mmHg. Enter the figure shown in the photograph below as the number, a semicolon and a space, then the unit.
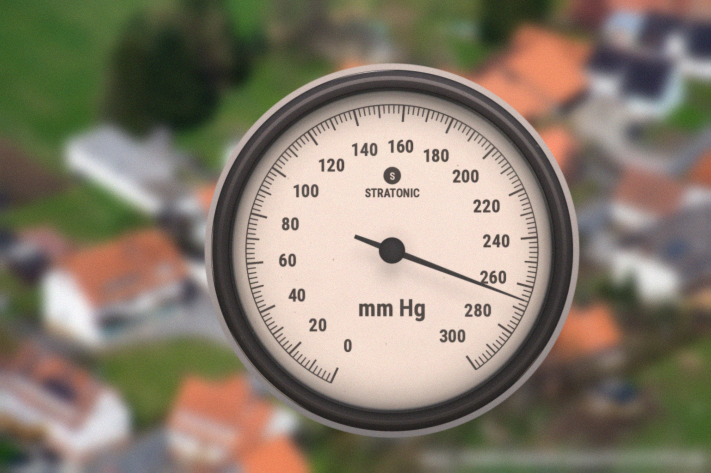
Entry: 266; mmHg
